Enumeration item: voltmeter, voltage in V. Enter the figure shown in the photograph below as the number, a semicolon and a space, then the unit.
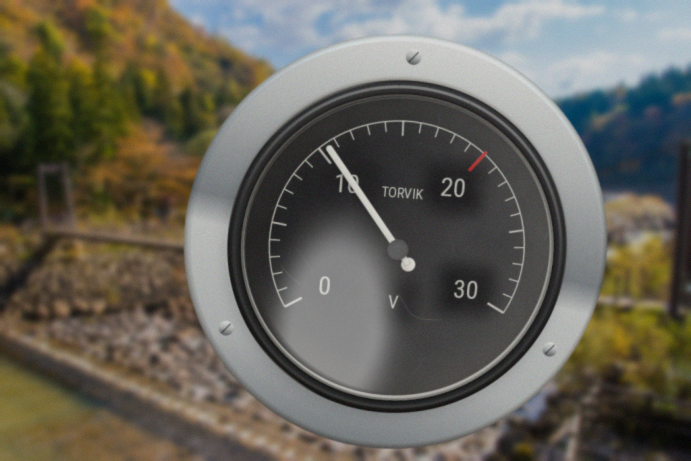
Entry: 10.5; V
